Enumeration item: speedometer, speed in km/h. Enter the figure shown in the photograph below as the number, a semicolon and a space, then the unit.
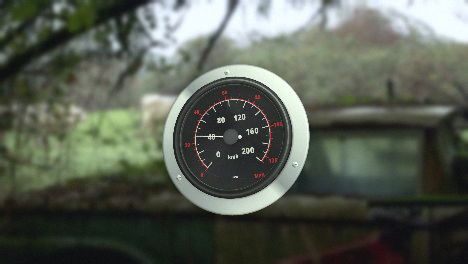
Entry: 40; km/h
